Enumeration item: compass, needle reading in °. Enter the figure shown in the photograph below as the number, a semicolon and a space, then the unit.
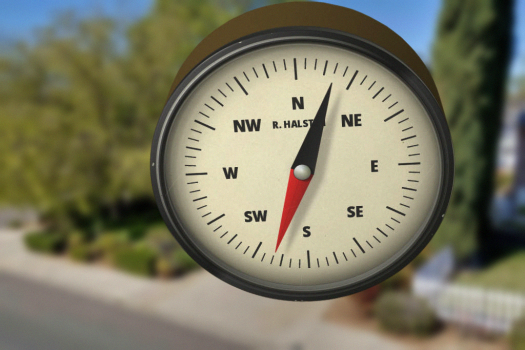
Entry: 200; °
